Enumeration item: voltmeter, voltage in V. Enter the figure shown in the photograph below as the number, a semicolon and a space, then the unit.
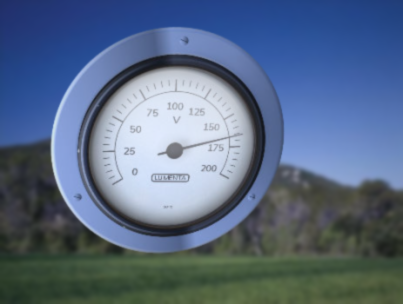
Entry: 165; V
